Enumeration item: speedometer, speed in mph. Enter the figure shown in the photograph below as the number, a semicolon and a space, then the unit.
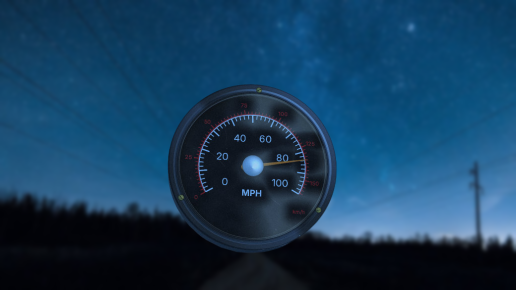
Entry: 84; mph
